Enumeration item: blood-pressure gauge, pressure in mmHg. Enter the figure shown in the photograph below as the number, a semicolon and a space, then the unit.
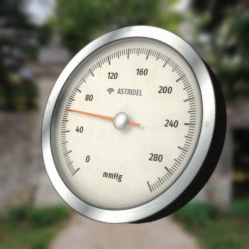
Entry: 60; mmHg
